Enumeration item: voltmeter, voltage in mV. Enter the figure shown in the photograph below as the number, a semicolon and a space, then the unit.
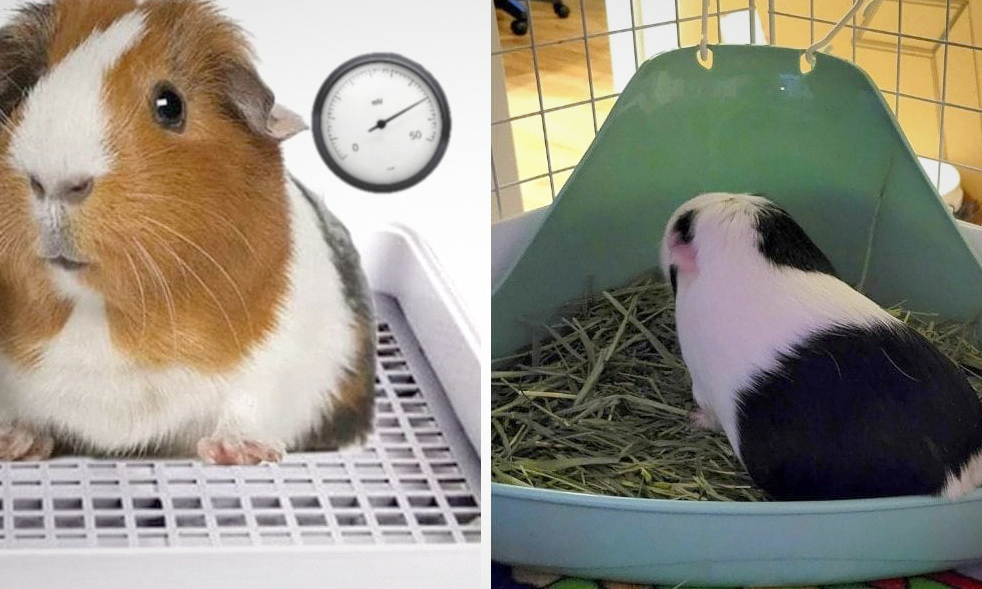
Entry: 40; mV
